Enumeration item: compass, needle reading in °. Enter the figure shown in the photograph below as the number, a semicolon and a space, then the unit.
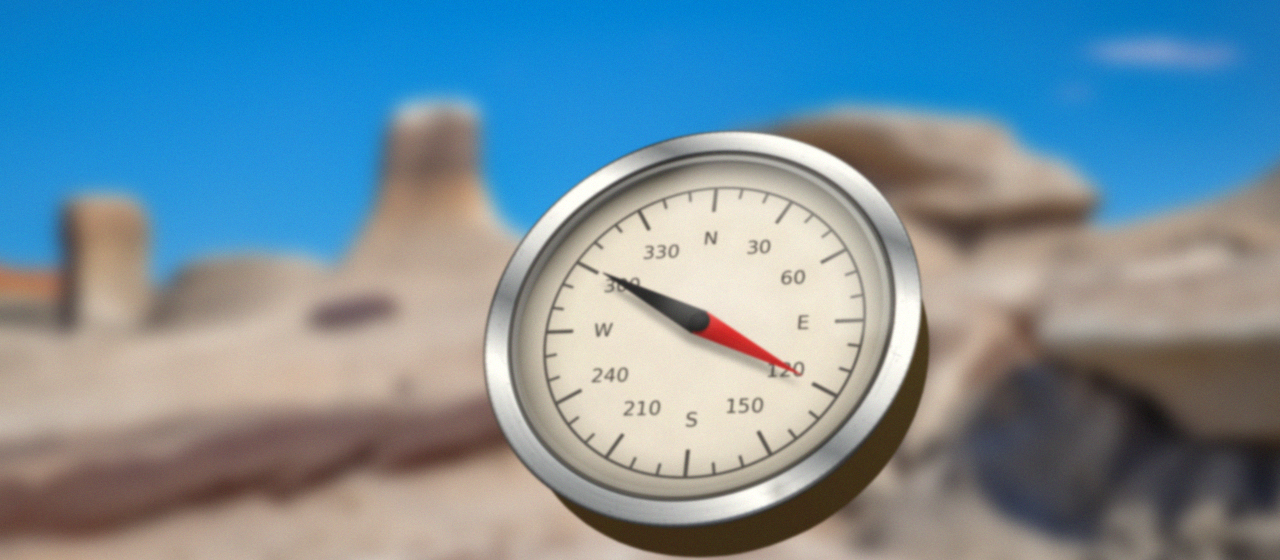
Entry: 120; °
